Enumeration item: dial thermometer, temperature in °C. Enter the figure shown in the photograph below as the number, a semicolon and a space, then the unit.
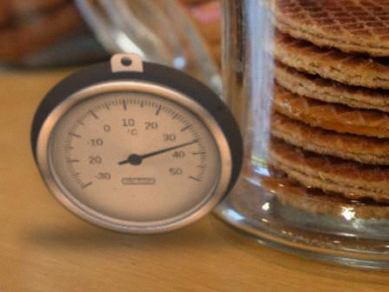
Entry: 35; °C
